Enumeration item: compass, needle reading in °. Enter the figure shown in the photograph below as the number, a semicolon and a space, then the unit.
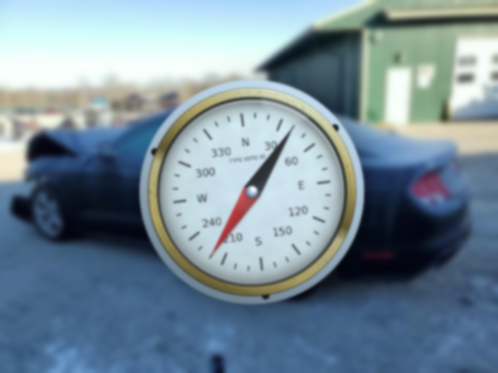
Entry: 220; °
